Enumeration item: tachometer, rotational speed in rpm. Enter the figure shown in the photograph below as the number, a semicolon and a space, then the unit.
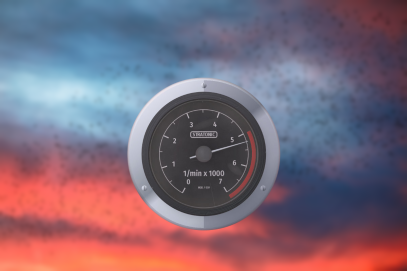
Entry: 5250; rpm
